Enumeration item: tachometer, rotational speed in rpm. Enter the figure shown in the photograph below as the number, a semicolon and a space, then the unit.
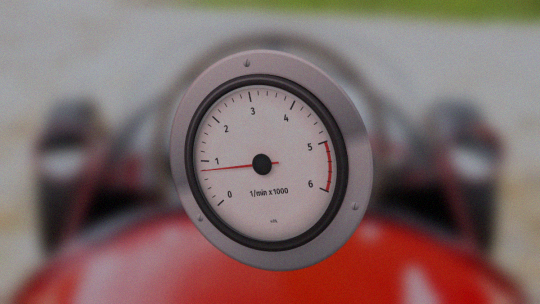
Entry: 800; rpm
